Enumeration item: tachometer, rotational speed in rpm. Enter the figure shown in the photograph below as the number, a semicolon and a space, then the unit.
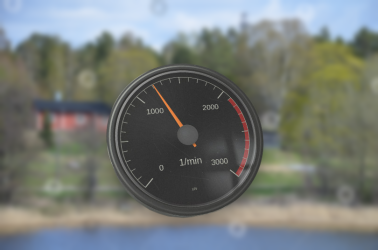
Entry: 1200; rpm
